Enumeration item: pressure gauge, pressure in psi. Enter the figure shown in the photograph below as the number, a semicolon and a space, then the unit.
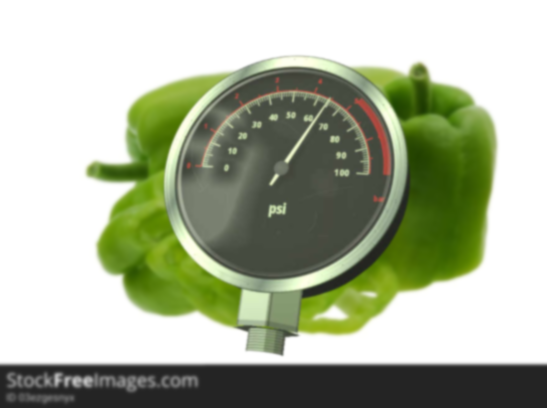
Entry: 65; psi
